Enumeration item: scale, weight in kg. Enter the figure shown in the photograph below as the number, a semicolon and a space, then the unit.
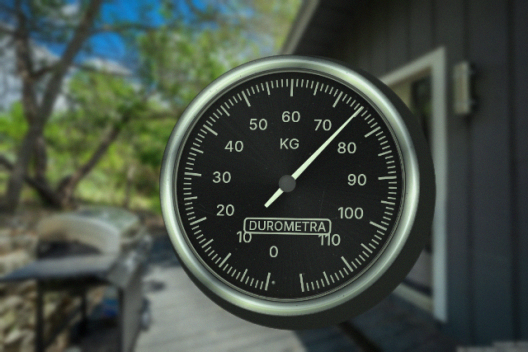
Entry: 75; kg
